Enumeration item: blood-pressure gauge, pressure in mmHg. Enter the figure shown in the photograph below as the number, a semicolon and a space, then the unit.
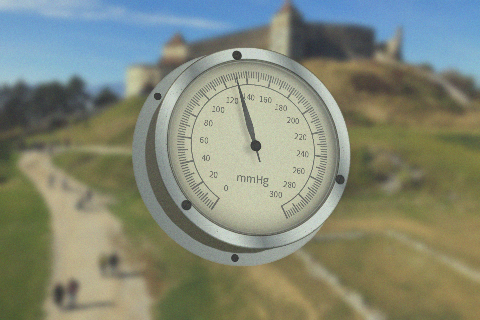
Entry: 130; mmHg
